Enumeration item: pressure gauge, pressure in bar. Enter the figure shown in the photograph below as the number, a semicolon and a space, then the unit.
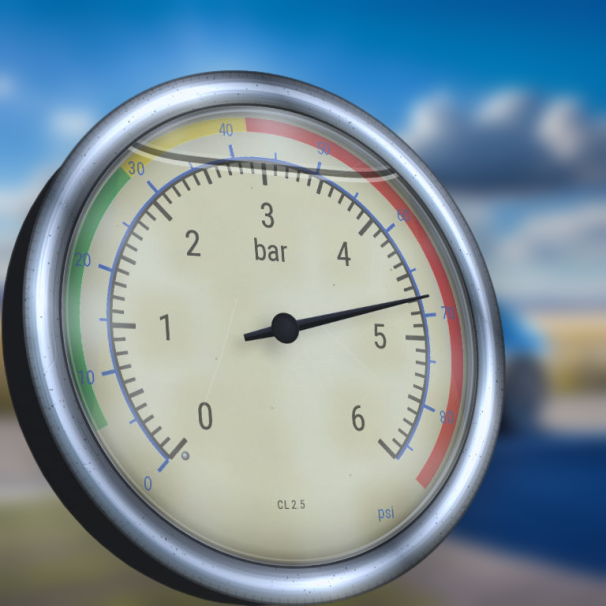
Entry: 4.7; bar
